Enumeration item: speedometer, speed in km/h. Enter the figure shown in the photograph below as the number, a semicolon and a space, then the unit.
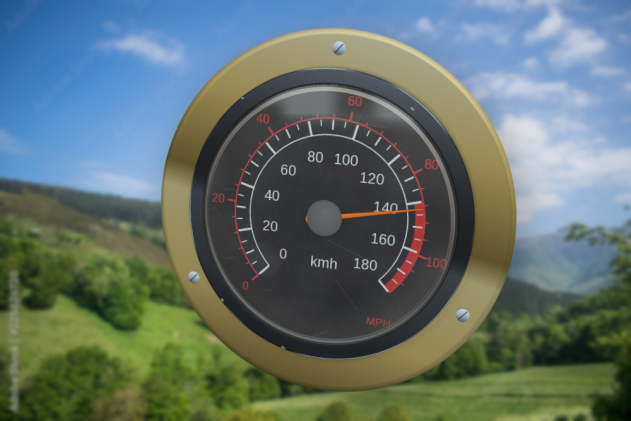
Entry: 142.5; km/h
